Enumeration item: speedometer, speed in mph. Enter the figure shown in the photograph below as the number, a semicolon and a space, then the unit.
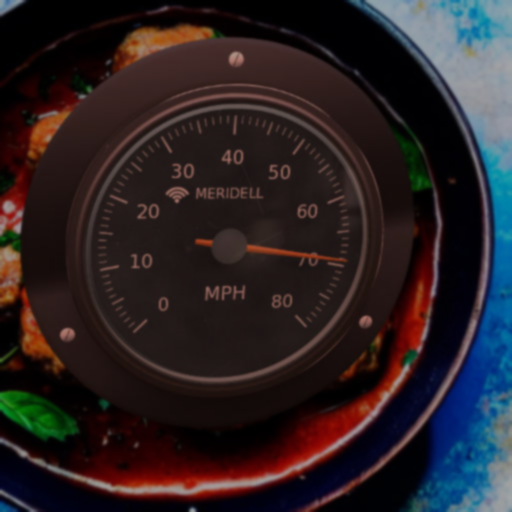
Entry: 69; mph
